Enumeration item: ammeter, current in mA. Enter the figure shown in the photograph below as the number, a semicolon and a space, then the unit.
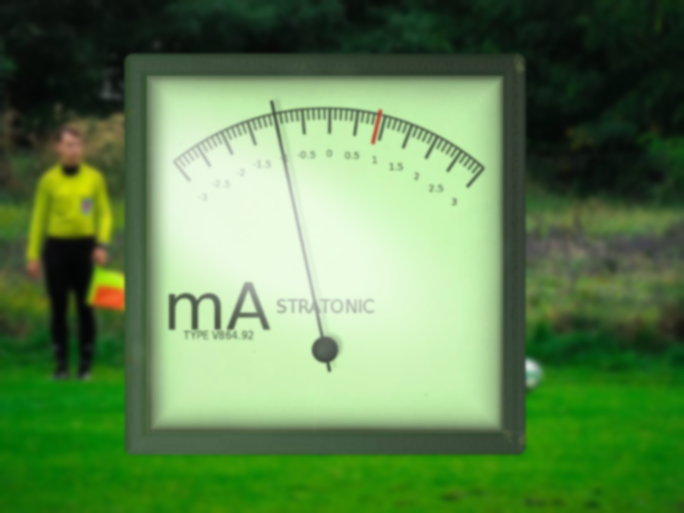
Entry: -1; mA
